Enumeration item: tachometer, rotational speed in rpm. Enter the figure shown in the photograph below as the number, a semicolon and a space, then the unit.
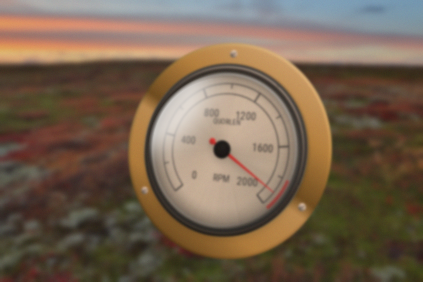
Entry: 1900; rpm
